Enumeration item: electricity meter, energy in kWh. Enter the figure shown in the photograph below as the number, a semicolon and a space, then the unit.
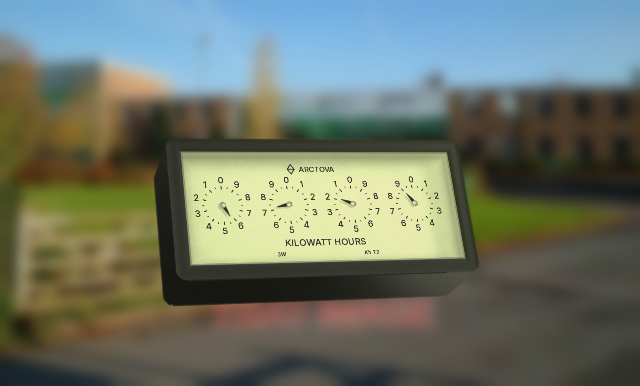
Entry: 5719; kWh
